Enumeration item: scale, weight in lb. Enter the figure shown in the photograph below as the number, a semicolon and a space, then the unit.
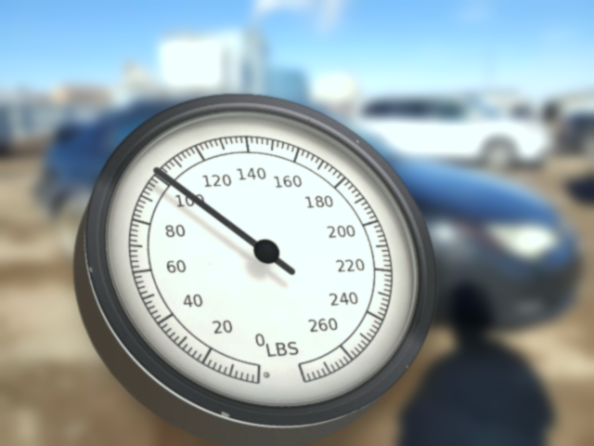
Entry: 100; lb
